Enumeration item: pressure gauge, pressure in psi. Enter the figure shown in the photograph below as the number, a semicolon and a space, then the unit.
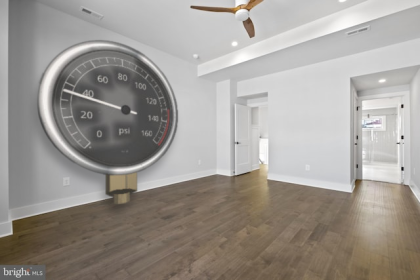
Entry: 35; psi
